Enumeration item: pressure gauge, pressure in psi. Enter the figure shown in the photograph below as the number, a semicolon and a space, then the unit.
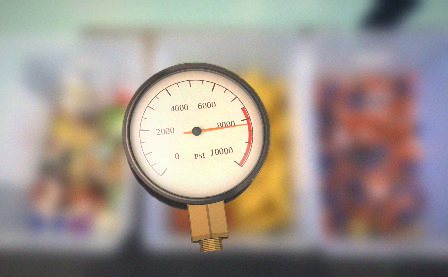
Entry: 8250; psi
